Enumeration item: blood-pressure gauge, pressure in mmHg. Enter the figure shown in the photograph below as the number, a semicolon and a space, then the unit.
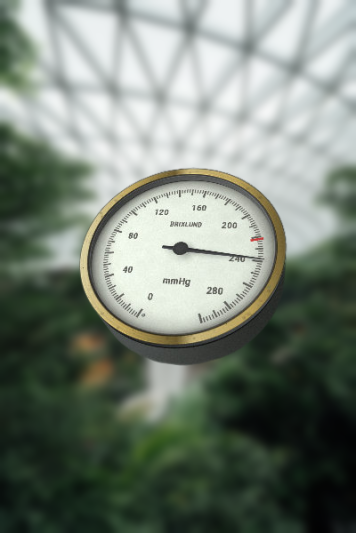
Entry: 240; mmHg
